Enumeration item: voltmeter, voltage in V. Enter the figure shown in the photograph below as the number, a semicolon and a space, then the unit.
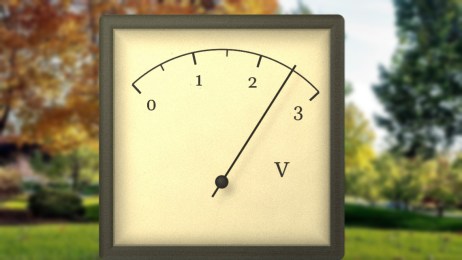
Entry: 2.5; V
